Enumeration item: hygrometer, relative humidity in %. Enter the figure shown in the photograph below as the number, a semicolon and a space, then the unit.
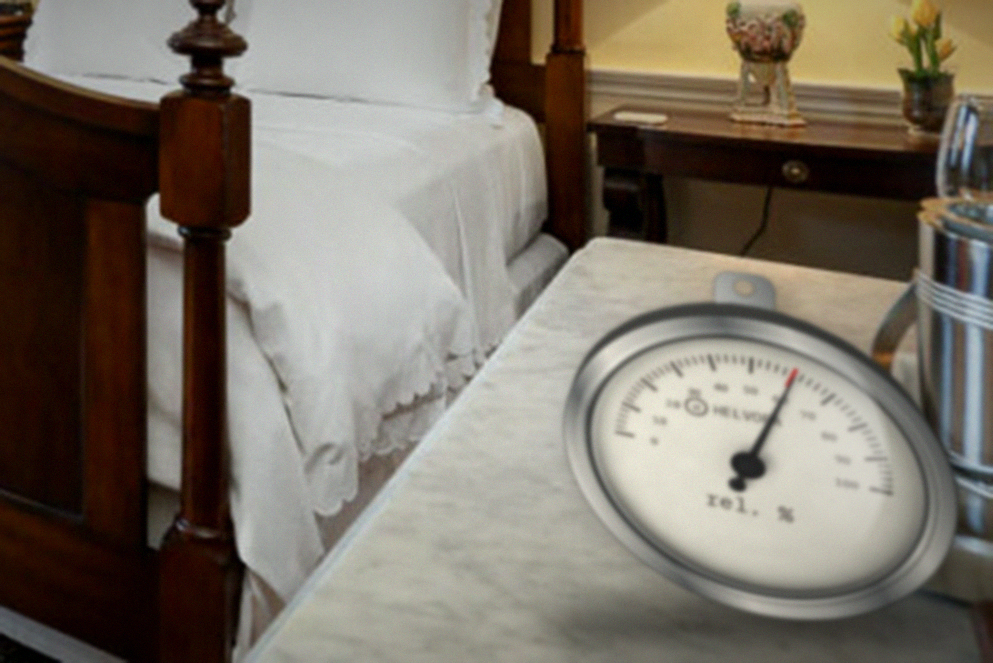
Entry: 60; %
